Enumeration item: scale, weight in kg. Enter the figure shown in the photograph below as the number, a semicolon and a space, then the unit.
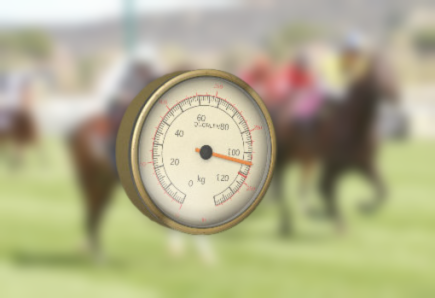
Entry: 105; kg
